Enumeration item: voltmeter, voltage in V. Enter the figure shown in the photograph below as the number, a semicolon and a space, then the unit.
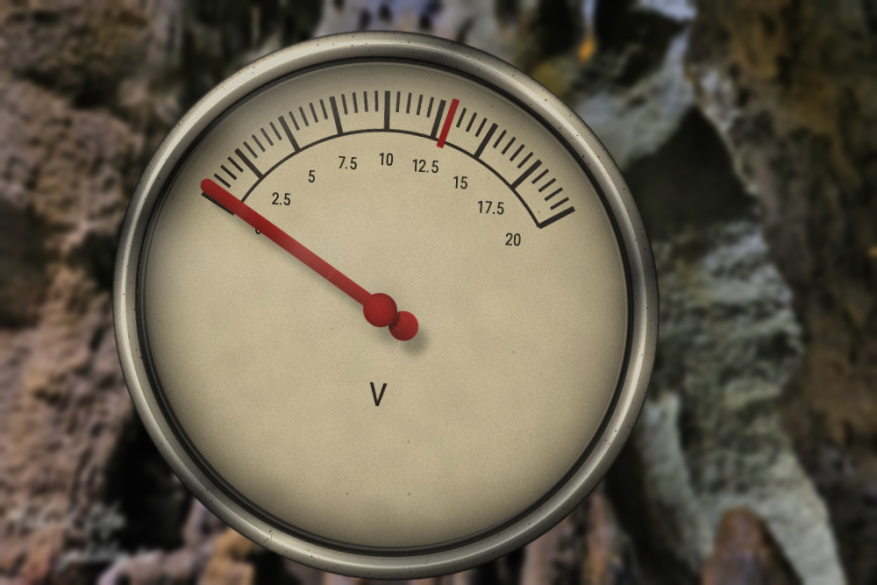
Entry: 0.5; V
